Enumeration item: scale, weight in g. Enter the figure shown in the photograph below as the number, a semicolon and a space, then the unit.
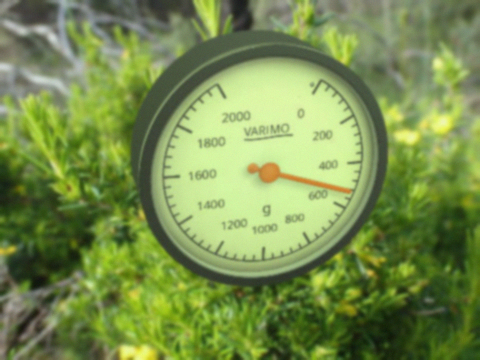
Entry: 520; g
